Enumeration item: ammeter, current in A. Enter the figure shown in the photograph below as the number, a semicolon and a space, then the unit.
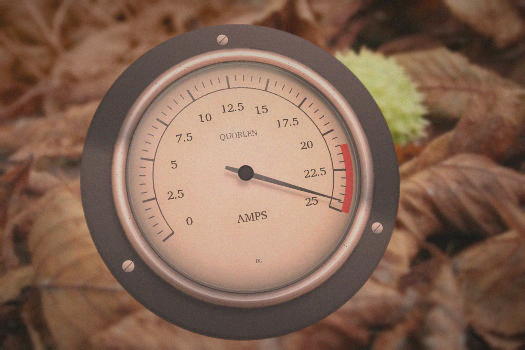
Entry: 24.5; A
